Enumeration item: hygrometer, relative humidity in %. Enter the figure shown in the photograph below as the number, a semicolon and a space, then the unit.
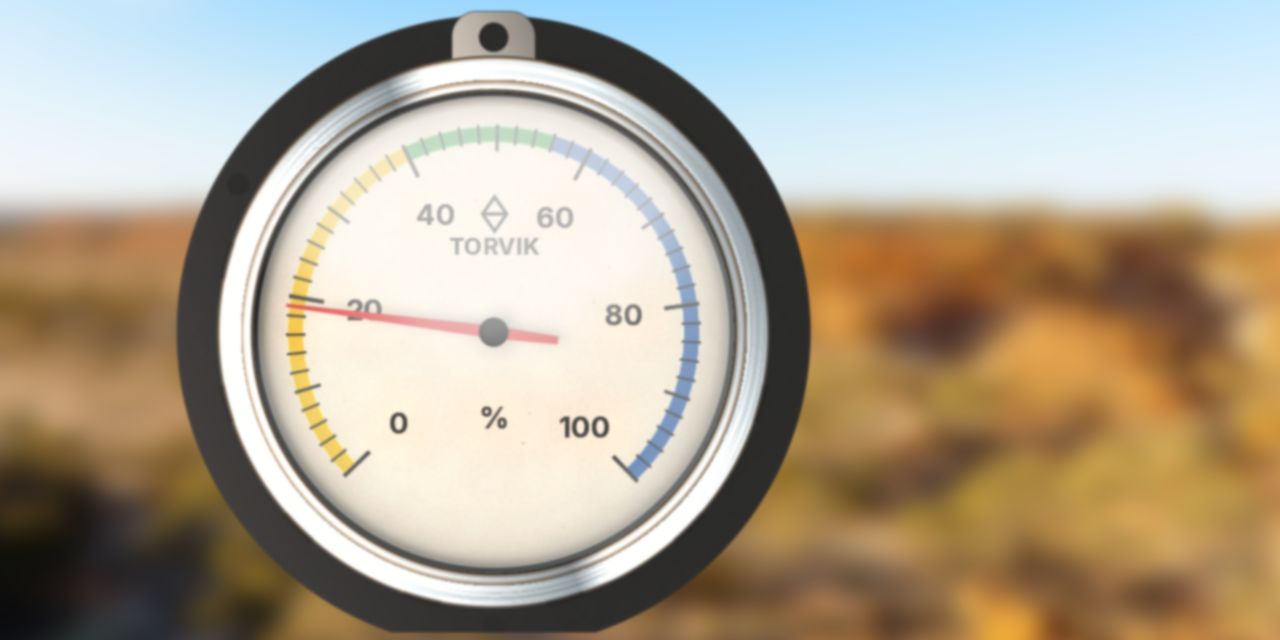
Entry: 19; %
